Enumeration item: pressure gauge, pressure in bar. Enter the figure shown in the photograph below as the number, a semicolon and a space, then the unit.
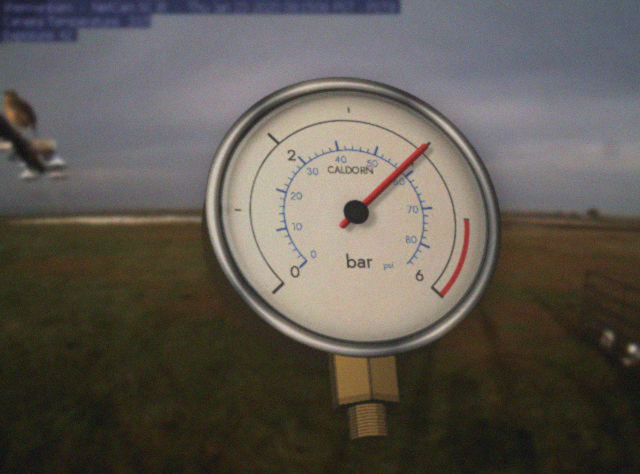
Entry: 4; bar
